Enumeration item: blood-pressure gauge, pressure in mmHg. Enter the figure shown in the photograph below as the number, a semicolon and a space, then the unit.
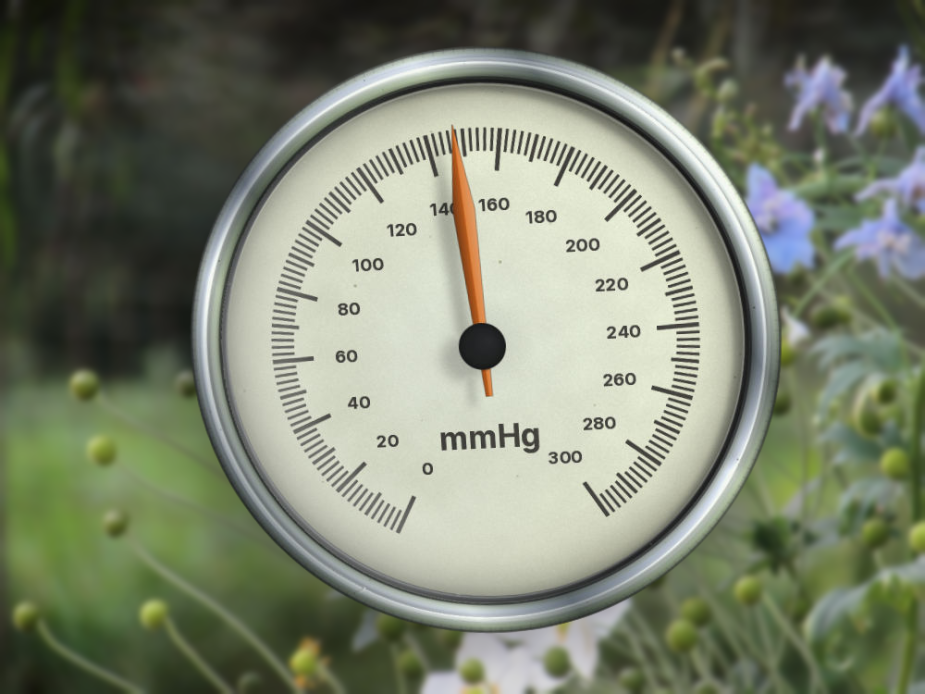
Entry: 148; mmHg
